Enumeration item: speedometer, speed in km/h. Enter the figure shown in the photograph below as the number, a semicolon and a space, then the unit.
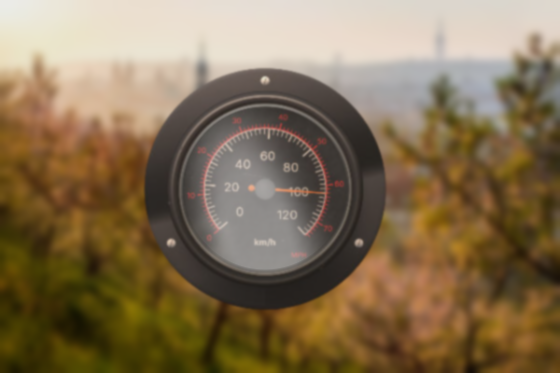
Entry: 100; km/h
